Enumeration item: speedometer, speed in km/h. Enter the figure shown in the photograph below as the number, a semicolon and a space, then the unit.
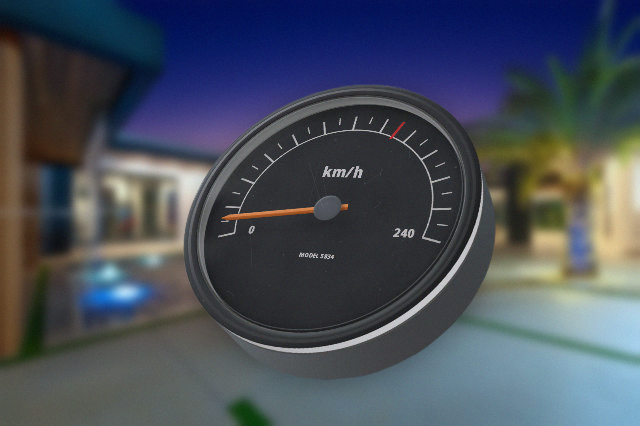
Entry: 10; km/h
